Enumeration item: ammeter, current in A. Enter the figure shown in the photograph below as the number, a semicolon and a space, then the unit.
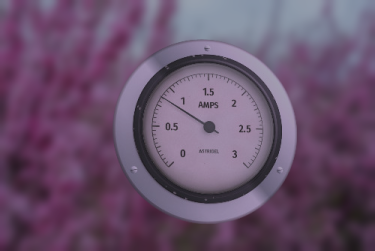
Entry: 0.85; A
